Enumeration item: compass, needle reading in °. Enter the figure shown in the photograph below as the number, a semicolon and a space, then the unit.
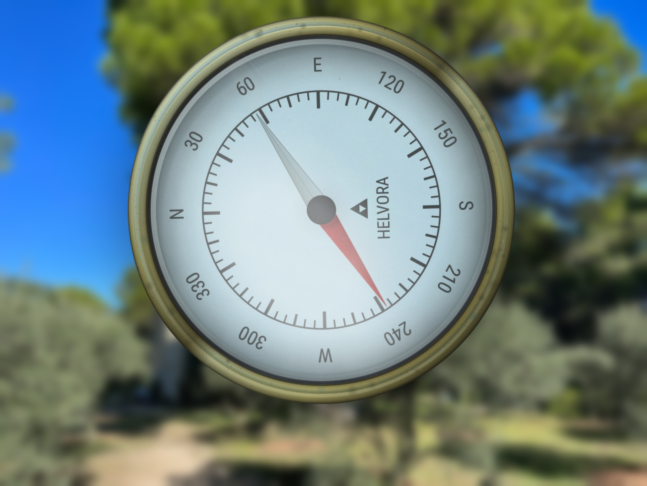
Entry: 237.5; °
